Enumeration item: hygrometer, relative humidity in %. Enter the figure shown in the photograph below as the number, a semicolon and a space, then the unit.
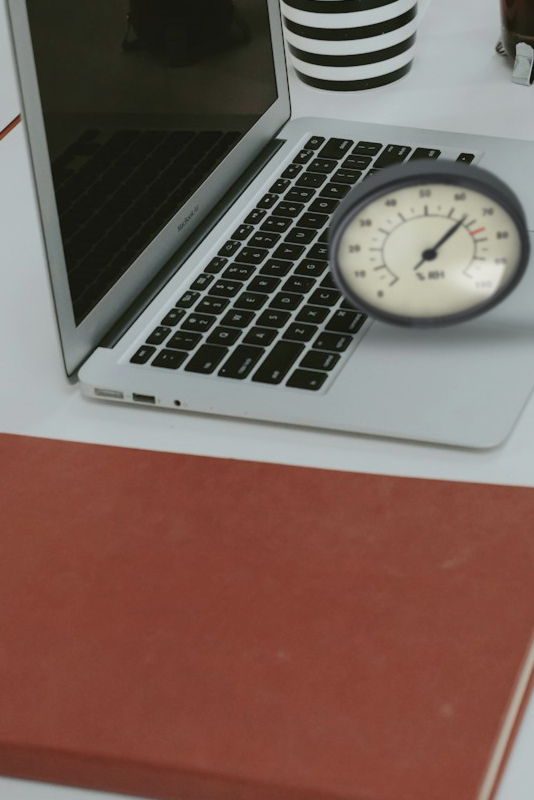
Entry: 65; %
